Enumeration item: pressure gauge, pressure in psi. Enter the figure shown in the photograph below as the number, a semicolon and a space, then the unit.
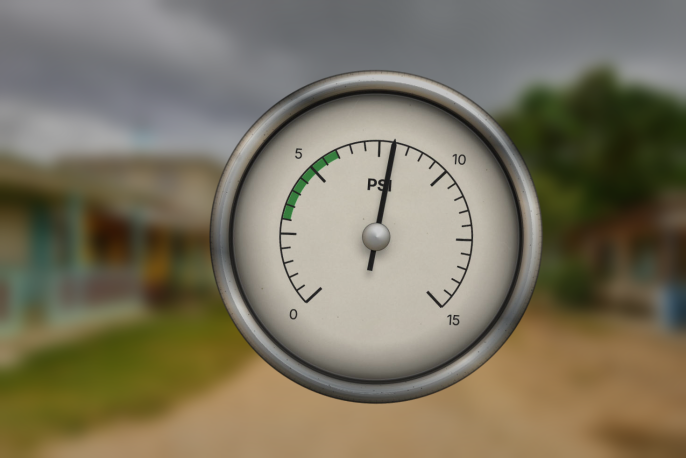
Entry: 8; psi
